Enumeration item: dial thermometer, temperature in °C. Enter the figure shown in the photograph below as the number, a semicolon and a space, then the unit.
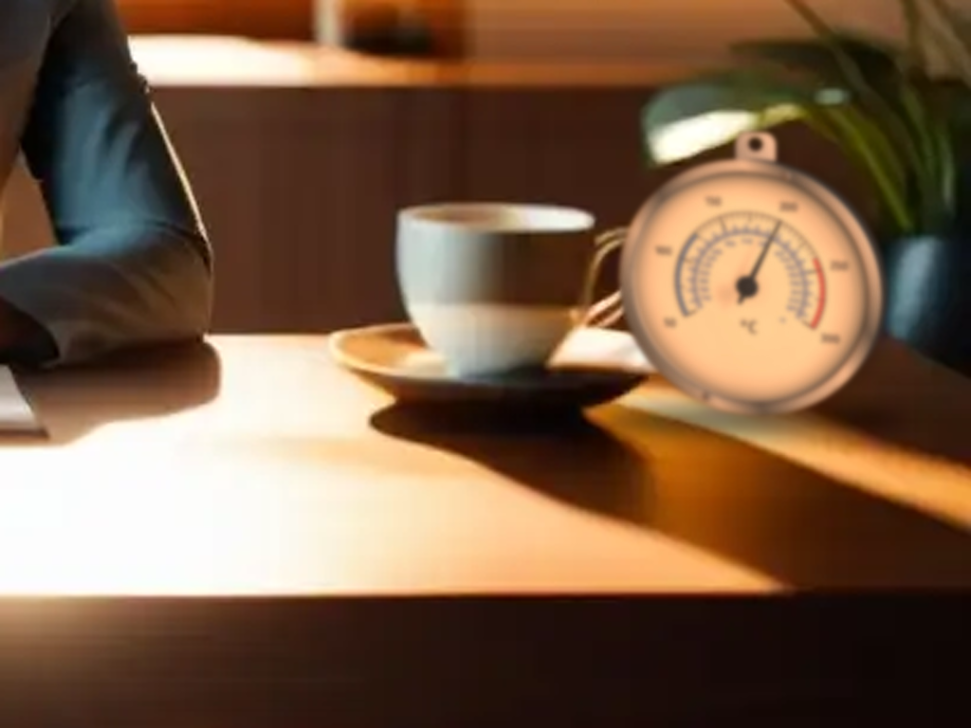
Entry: 200; °C
